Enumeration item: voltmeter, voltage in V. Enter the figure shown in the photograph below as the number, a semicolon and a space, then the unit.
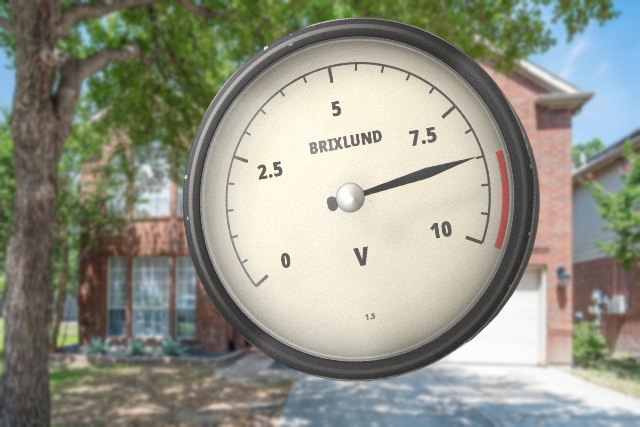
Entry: 8.5; V
